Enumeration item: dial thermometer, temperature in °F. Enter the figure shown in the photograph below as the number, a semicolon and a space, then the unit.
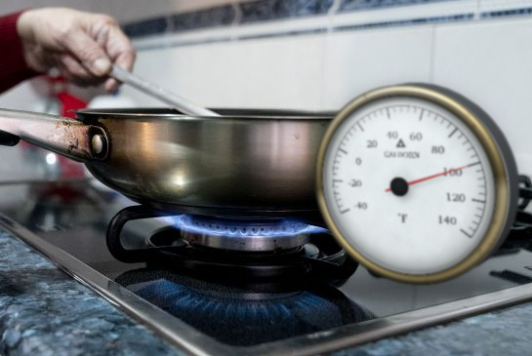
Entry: 100; °F
